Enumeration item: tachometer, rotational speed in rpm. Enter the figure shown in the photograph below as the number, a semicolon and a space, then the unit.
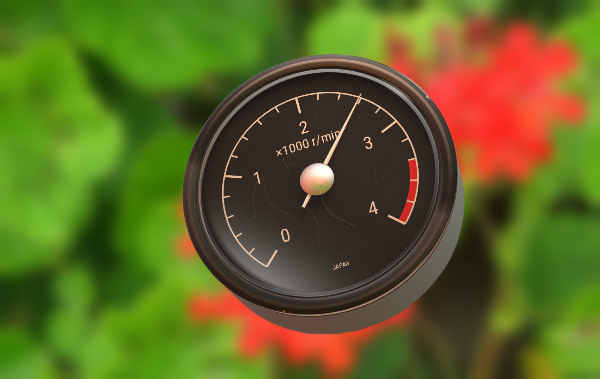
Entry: 2600; rpm
